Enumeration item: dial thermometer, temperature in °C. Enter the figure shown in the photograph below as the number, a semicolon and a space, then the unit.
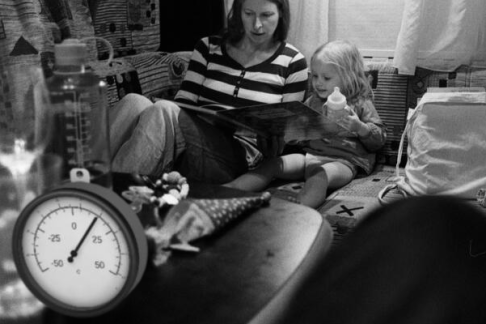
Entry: 15; °C
